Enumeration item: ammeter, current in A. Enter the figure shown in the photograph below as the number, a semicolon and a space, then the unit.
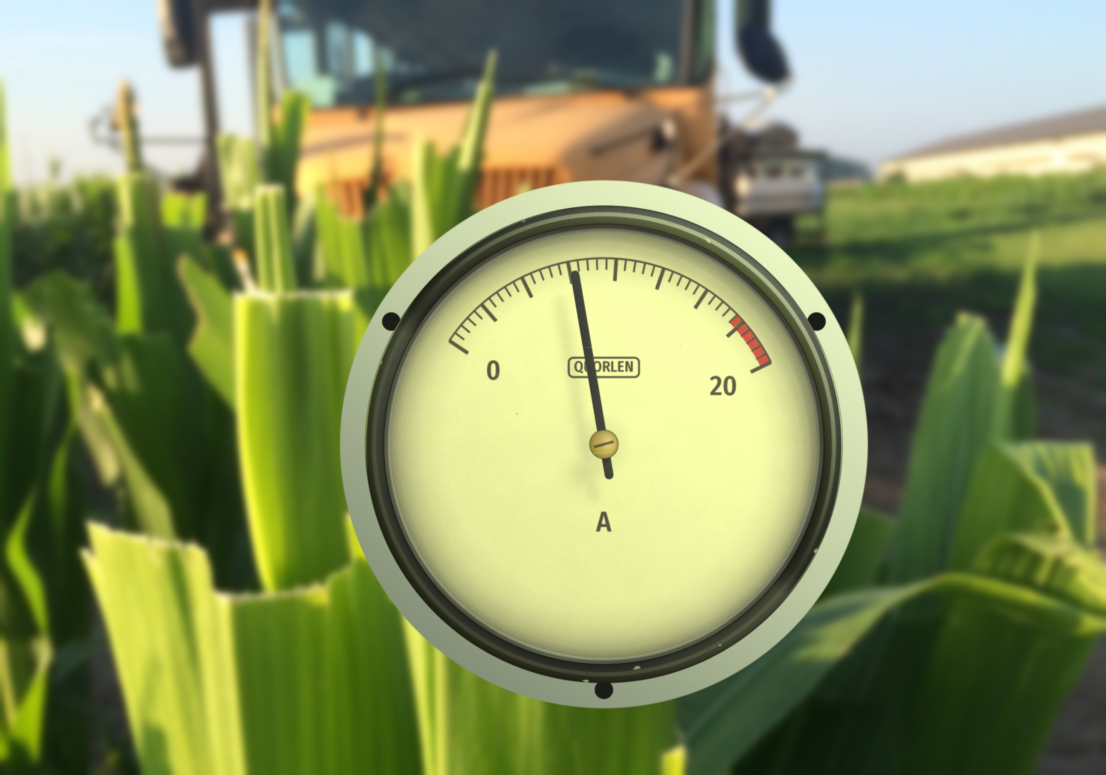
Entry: 7.75; A
